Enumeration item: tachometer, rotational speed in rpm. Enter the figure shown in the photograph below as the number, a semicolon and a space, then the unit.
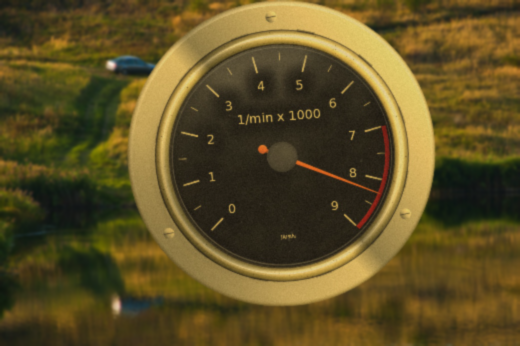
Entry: 8250; rpm
